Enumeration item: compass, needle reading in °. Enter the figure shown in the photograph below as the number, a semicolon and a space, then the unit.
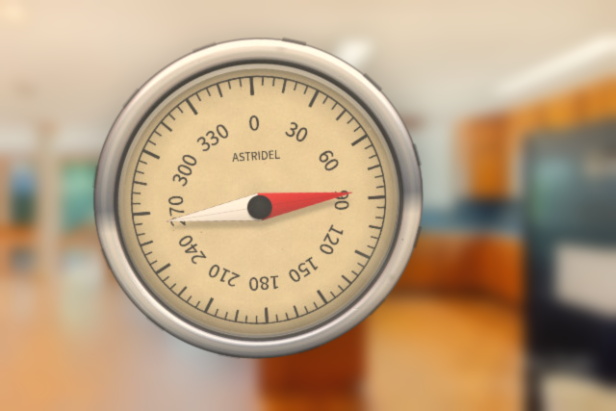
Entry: 85; °
